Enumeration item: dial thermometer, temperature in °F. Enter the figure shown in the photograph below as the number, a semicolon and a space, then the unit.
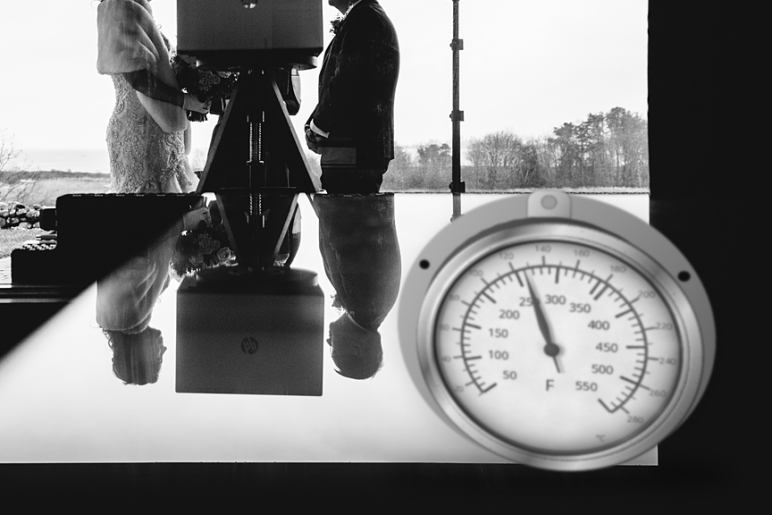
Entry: 260; °F
